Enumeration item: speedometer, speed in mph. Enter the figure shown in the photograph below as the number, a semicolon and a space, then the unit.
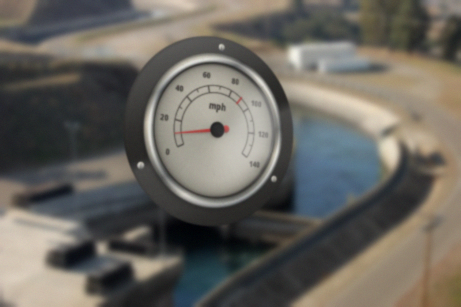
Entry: 10; mph
